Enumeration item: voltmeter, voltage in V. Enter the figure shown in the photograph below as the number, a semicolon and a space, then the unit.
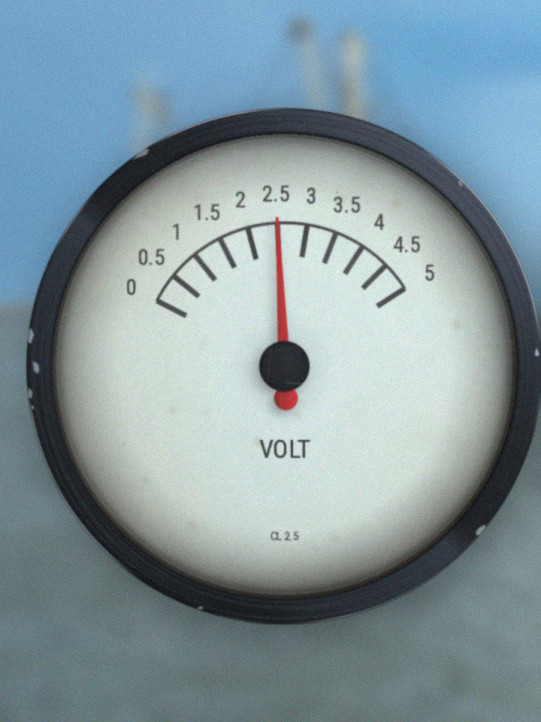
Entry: 2.5; V
